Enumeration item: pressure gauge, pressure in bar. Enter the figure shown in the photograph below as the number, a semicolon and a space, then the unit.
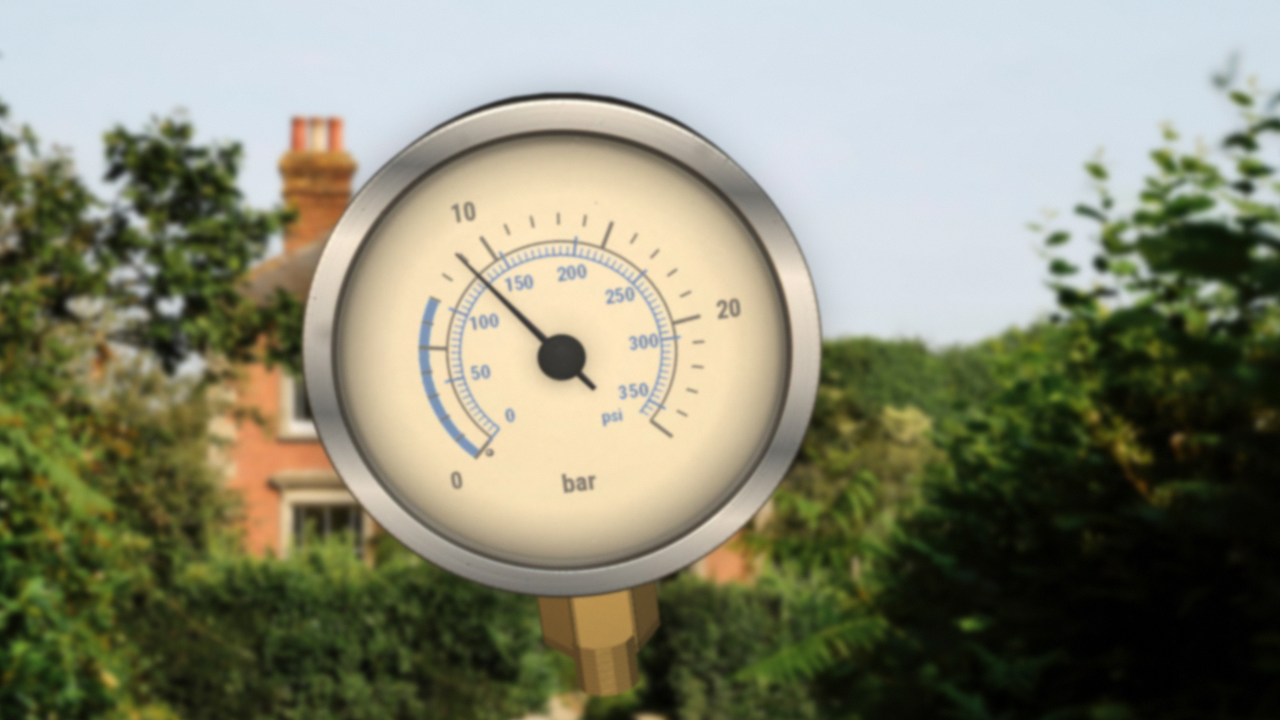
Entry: 9; bar
